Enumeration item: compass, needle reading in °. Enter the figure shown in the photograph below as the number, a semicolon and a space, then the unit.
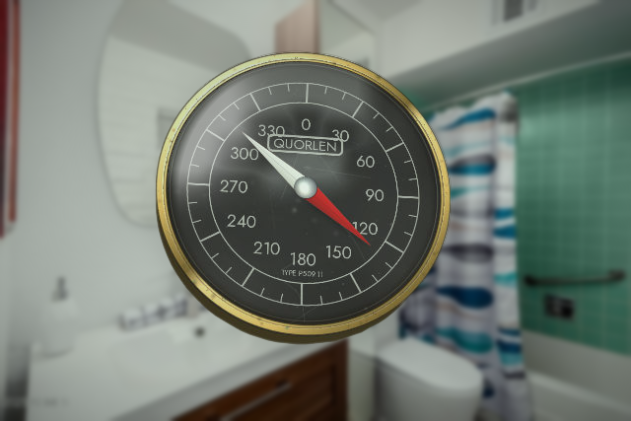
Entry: 130; °
